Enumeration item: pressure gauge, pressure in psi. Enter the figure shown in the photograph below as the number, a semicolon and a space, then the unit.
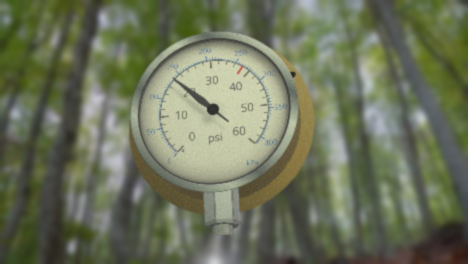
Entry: 20; psi
